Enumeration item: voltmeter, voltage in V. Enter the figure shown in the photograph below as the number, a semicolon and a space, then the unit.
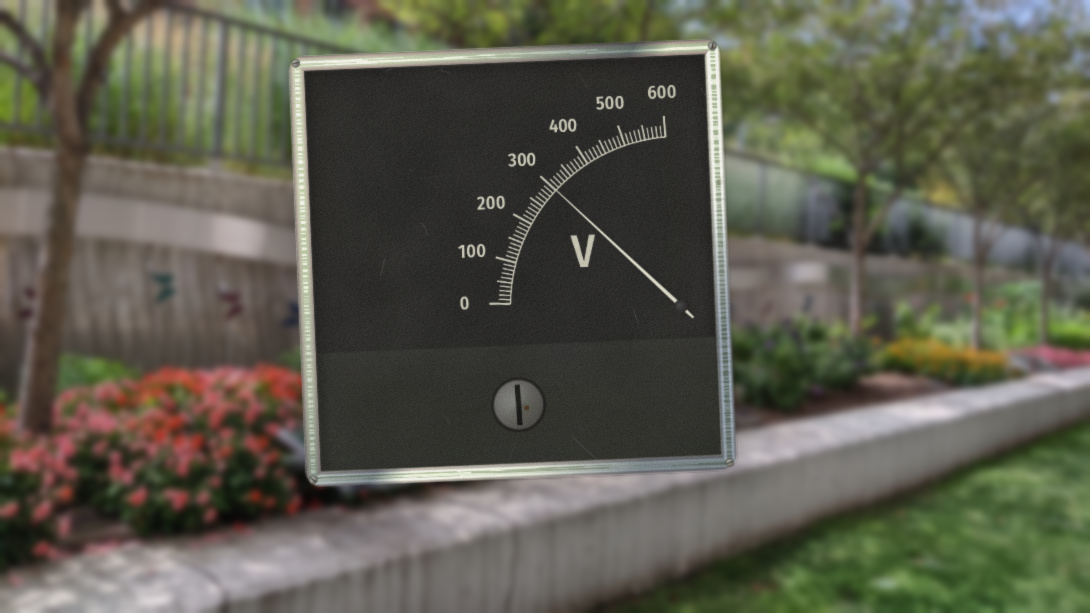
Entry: 300; V
